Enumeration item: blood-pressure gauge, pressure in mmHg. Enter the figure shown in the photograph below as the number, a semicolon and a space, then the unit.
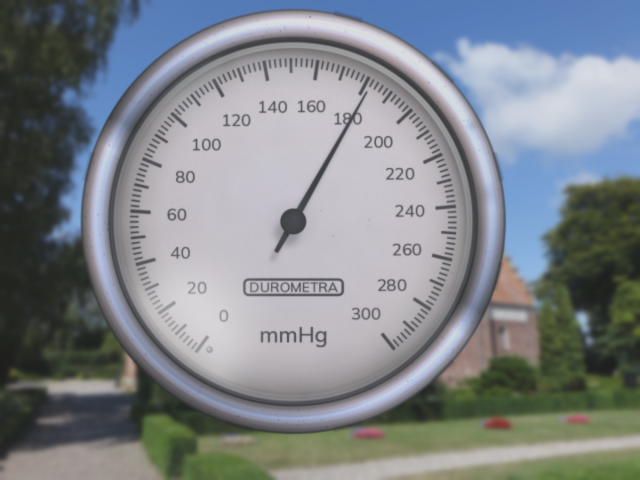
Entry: 182; mmHg
